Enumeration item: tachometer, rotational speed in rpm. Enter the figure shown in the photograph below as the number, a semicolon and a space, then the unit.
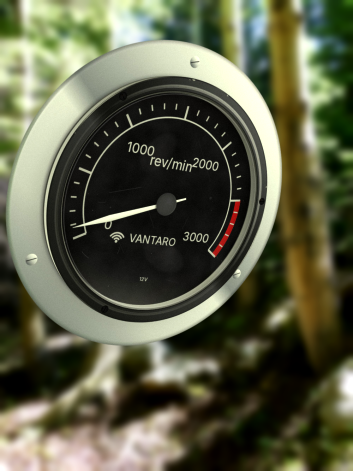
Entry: 100; rpm
